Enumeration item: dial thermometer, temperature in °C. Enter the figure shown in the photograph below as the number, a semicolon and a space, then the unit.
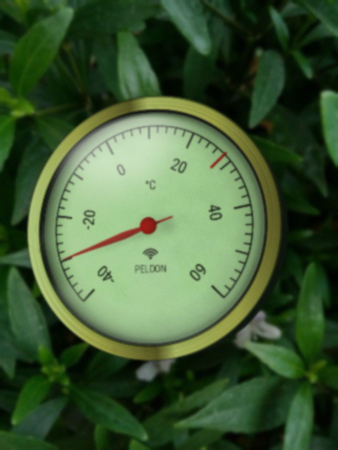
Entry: -30; °C
